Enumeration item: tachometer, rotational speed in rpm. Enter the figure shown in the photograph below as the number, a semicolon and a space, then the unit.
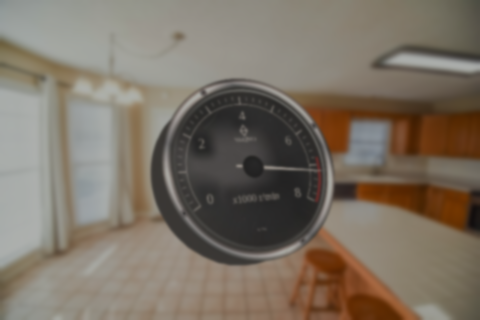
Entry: 7200; rpm
